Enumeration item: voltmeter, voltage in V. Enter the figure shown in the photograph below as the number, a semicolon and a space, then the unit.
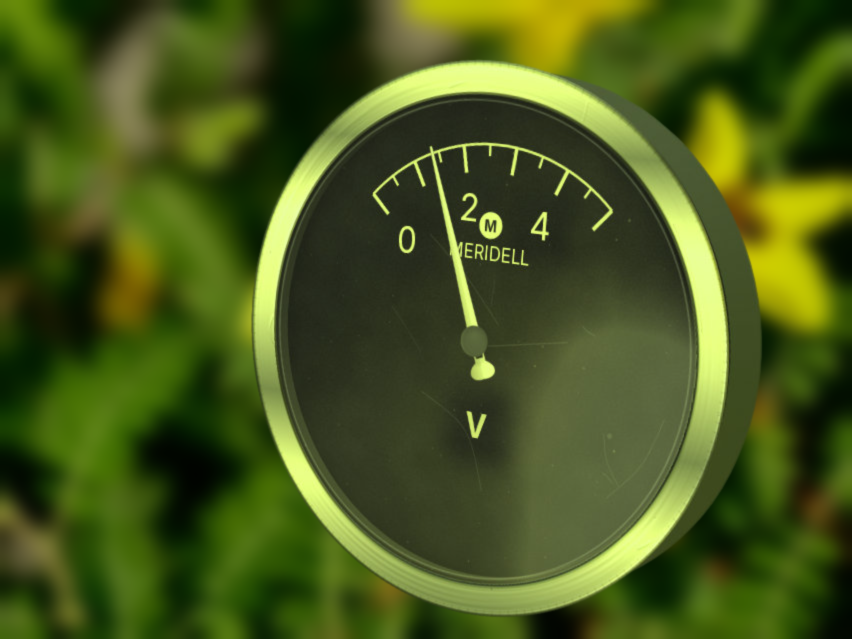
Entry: 1.5; V
